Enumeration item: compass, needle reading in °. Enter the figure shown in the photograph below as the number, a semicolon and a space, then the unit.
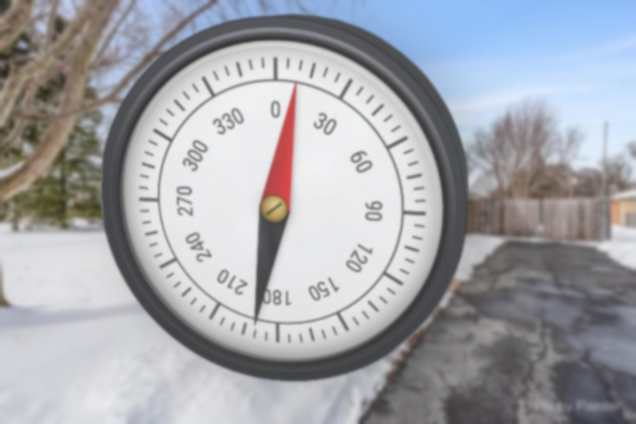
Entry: 10; °
